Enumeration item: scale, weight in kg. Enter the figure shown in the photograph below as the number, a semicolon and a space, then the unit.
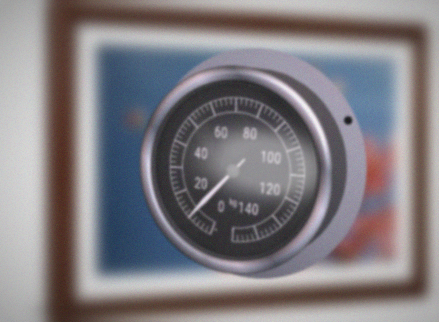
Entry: 10; kg
